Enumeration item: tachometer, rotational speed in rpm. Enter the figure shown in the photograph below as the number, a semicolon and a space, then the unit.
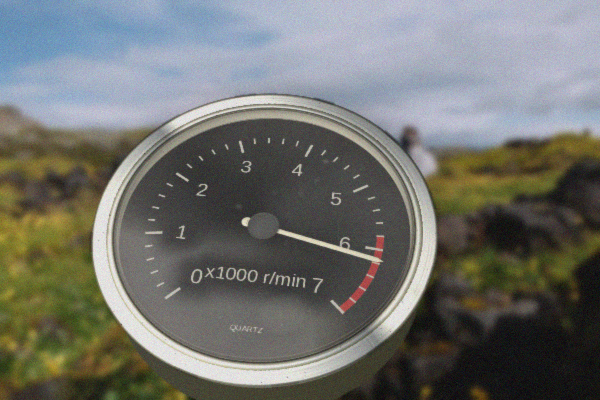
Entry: 6200; rpm
